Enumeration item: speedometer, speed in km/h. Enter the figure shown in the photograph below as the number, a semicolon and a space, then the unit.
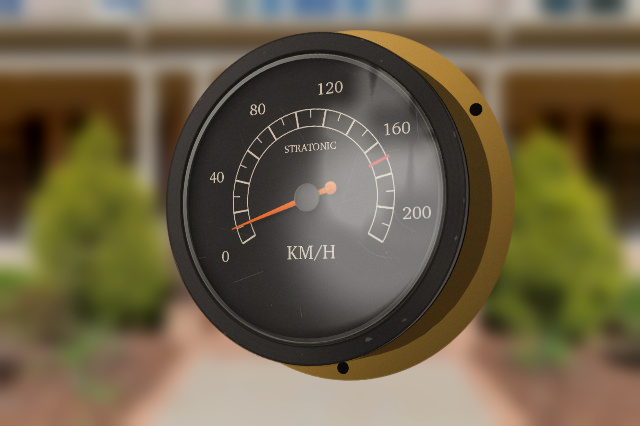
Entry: 10; km/h
